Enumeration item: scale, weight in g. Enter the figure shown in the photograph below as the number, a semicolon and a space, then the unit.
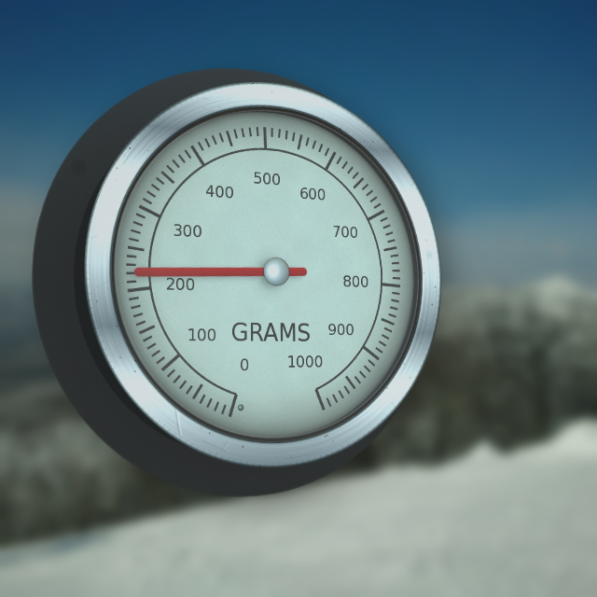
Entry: 220; g
